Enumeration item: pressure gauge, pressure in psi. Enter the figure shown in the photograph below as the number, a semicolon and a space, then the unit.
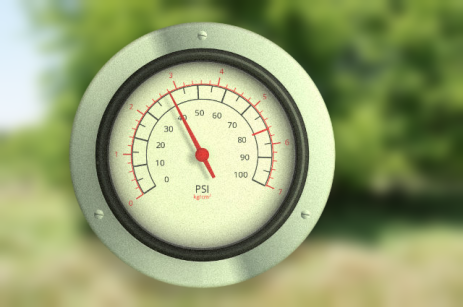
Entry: 40; psi
